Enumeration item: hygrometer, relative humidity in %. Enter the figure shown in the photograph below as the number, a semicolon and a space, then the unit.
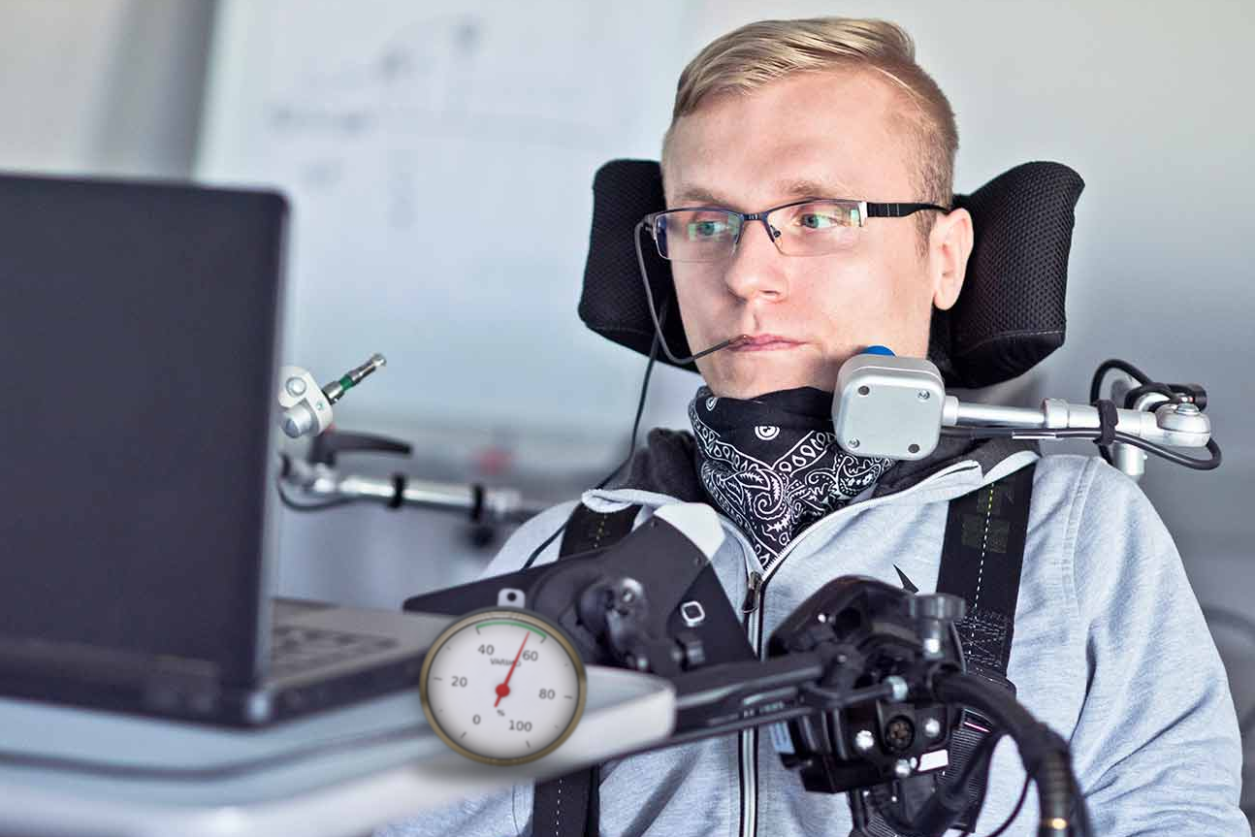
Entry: 55; %
